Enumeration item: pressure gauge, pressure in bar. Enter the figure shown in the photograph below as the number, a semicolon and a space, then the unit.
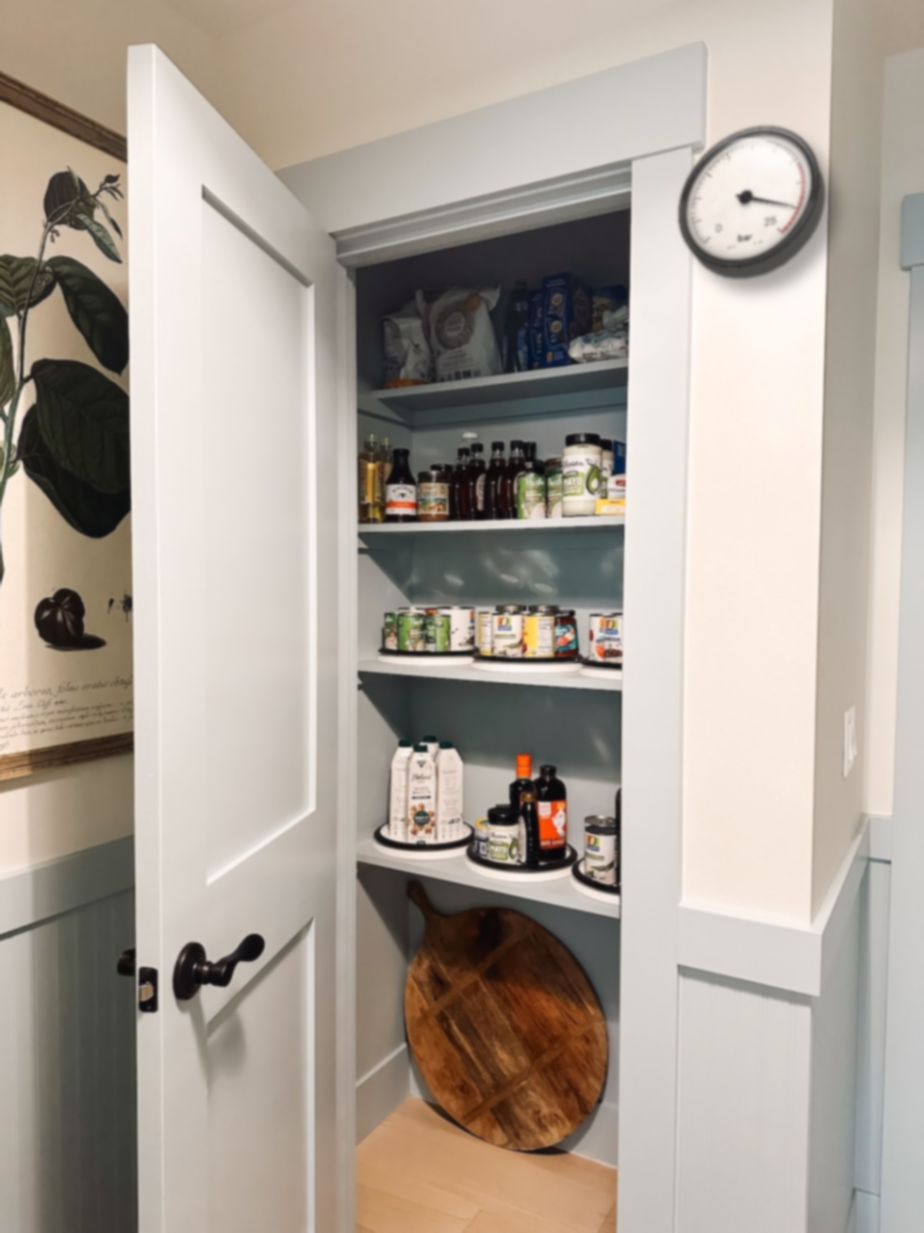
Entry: 22.5; bar
